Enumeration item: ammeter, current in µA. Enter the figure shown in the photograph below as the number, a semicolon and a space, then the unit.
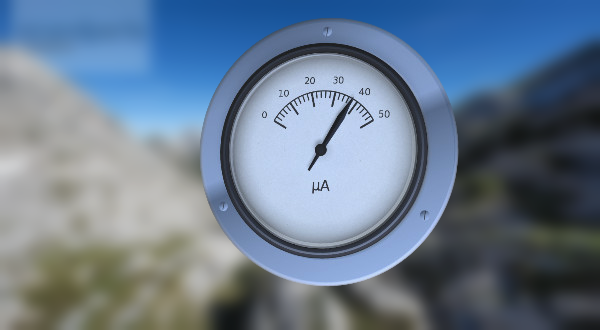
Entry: 38; µA
